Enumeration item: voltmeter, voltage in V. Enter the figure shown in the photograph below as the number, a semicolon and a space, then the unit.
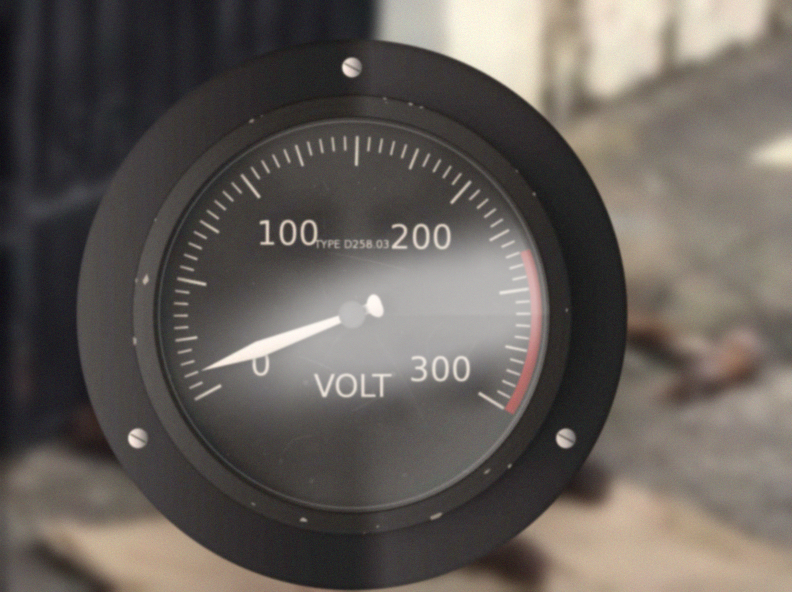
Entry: 10; V
